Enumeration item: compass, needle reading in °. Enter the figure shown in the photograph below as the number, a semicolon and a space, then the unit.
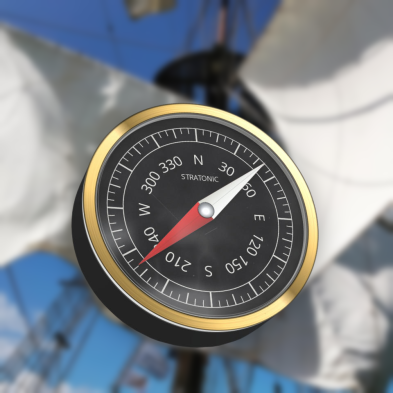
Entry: 230; °
